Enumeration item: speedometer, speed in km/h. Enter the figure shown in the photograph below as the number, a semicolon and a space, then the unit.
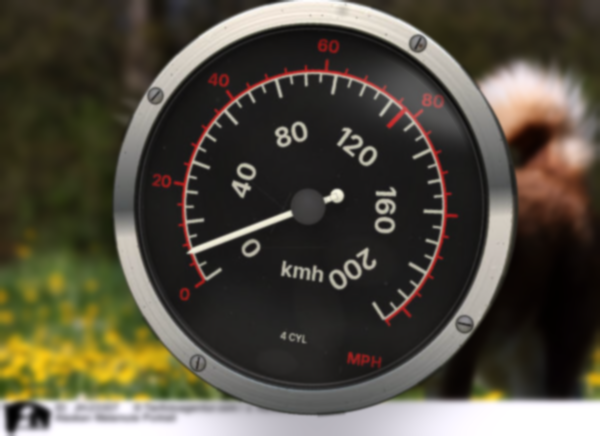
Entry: 10; km/h
